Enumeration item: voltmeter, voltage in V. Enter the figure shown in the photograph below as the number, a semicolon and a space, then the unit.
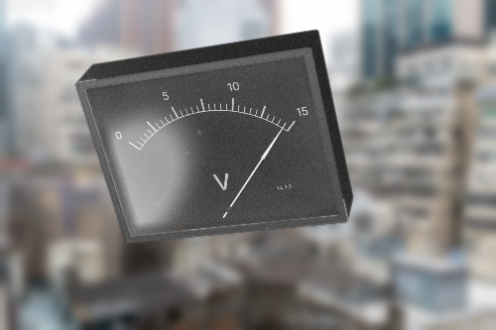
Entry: 14.5; V
